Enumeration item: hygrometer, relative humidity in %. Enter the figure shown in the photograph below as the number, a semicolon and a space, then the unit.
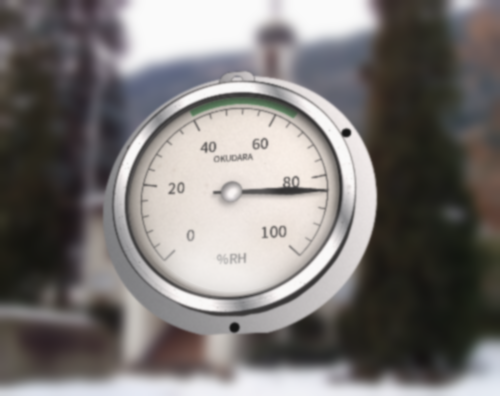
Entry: 84; %
